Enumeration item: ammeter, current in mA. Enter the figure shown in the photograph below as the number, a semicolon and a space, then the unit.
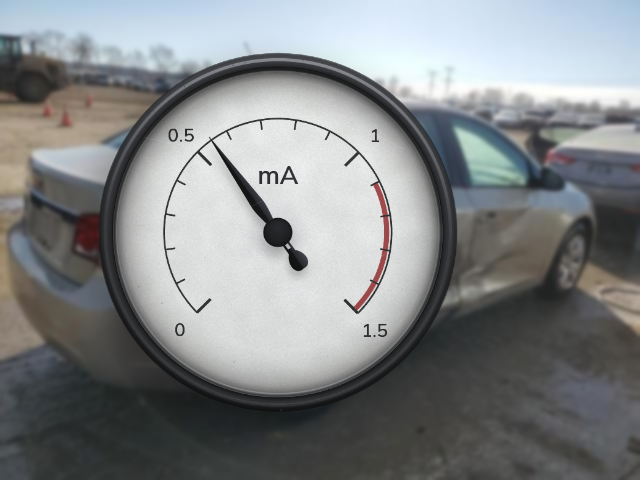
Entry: 0.55; mA
